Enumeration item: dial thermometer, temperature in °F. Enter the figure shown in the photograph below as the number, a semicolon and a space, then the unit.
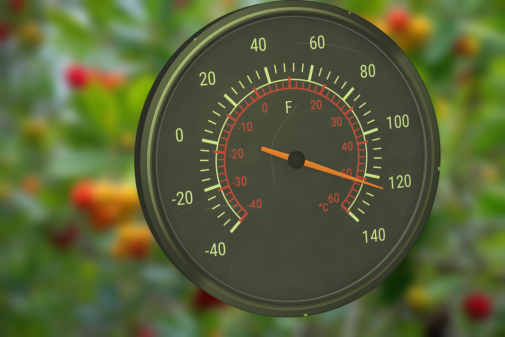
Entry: 124; °F
